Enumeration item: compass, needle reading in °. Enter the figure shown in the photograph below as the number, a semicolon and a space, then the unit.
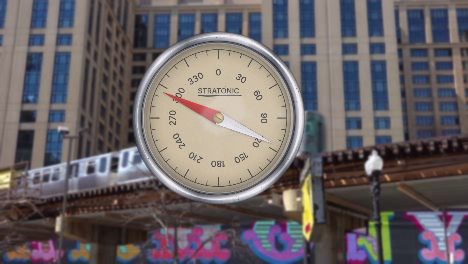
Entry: 295; °
